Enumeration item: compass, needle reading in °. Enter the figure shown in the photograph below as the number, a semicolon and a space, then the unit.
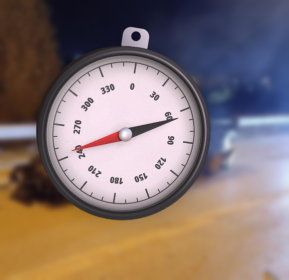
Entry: 245; °
